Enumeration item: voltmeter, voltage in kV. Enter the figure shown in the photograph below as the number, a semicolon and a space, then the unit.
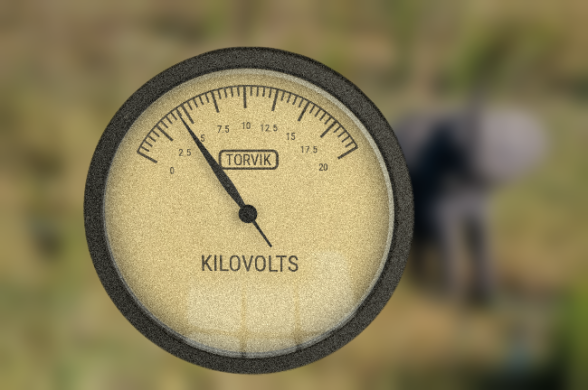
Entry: 4.5; kV
